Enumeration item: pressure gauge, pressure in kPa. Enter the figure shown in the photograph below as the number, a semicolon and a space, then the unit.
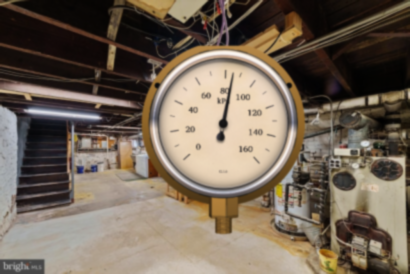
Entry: 85; kPa
